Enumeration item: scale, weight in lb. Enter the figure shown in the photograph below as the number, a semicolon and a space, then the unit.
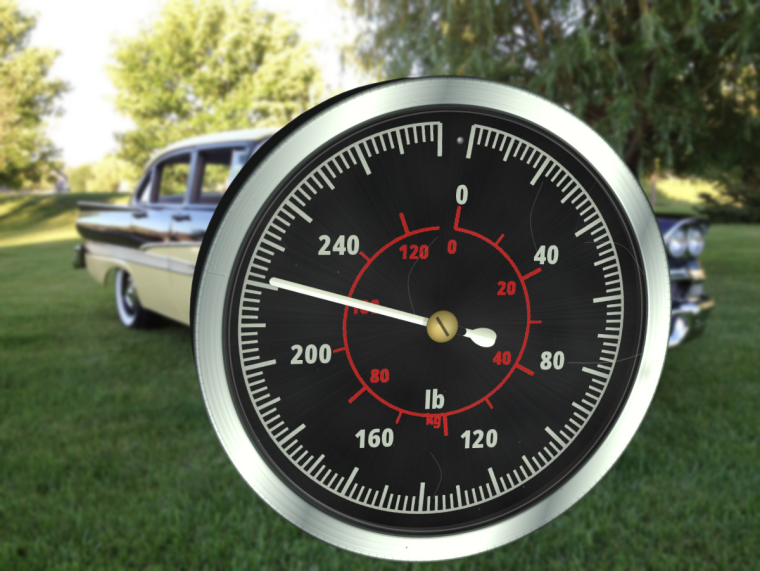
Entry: 222; lb
